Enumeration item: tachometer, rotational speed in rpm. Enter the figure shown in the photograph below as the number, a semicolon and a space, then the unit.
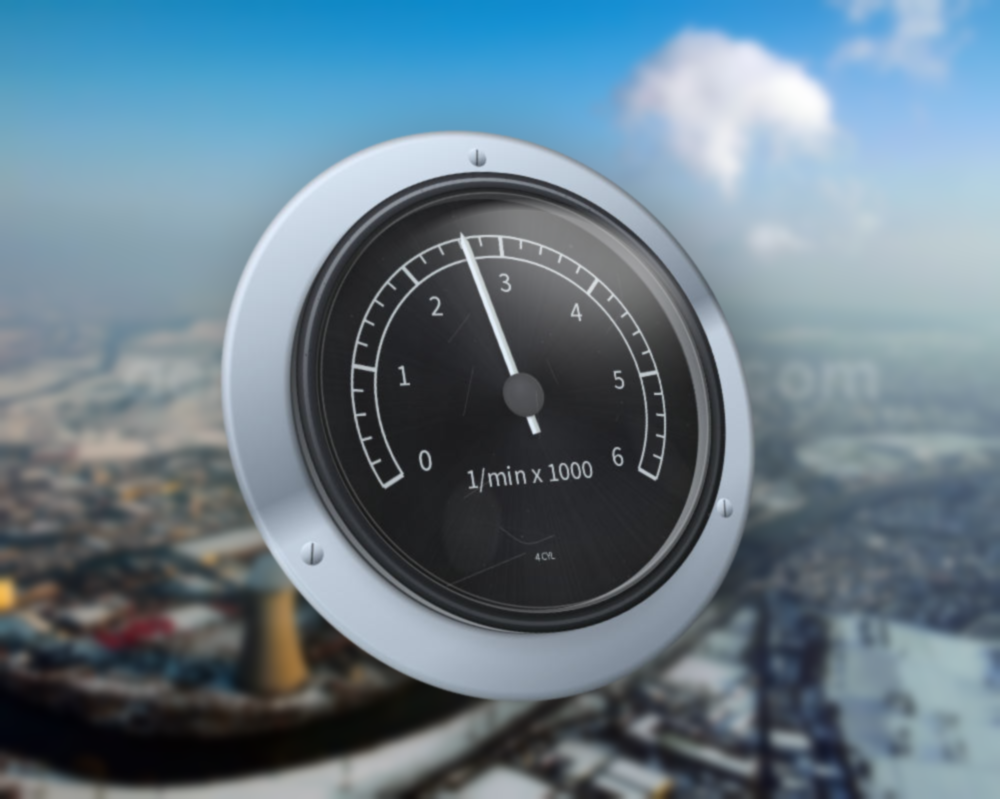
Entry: 2600; rpm
